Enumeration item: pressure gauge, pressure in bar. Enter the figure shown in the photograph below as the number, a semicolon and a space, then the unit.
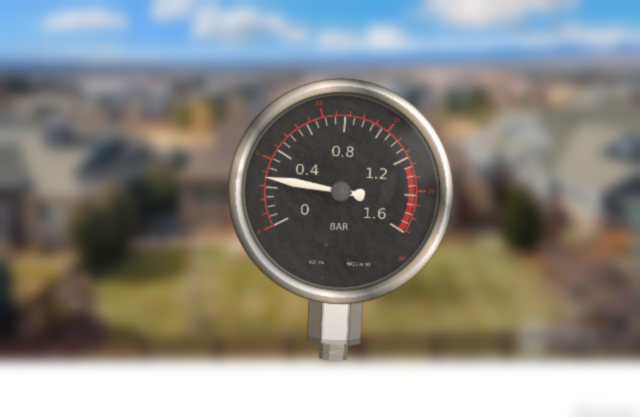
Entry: 0.25; bar
